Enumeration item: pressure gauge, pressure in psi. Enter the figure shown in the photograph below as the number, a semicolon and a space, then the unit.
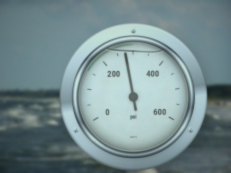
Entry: 275; psi
